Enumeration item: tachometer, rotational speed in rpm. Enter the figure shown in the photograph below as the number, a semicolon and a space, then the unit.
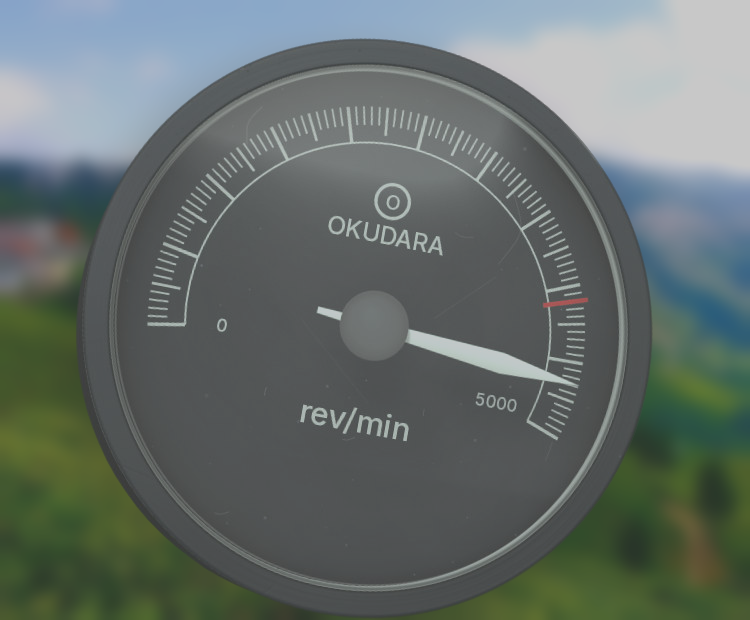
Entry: 4650; rpm
